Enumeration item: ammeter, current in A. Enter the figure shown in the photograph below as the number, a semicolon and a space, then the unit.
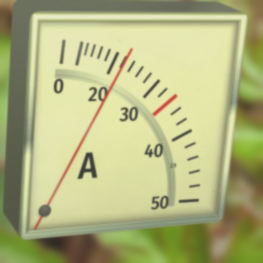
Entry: 22; A
